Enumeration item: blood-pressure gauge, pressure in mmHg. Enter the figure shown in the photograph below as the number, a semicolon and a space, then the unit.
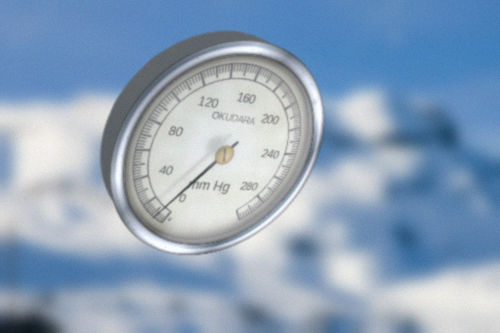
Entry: 10; mmHg
